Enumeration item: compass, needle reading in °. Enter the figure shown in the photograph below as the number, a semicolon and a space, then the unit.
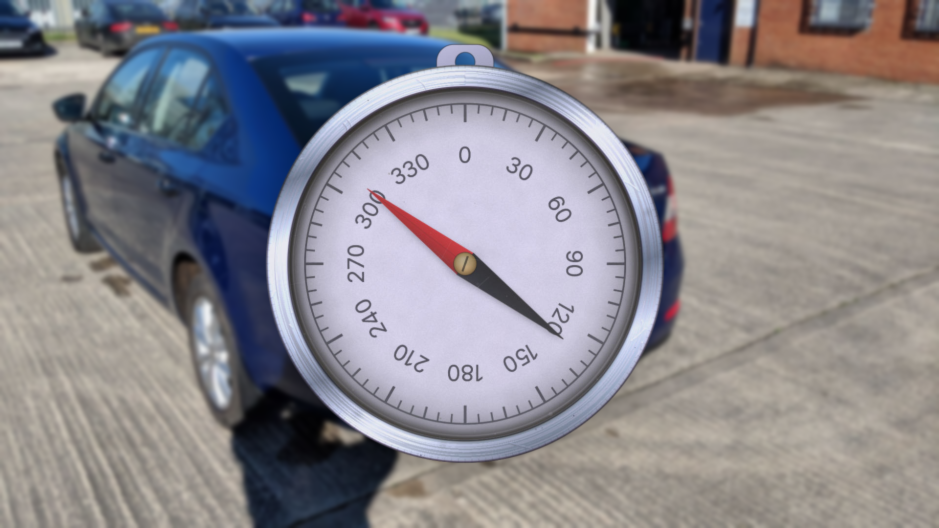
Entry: 307.5; °
